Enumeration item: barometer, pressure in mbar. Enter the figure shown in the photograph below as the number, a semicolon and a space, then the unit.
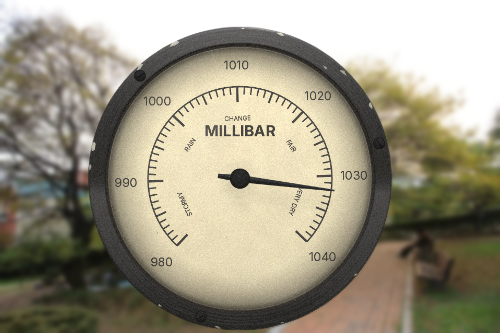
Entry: 1032; mbar
